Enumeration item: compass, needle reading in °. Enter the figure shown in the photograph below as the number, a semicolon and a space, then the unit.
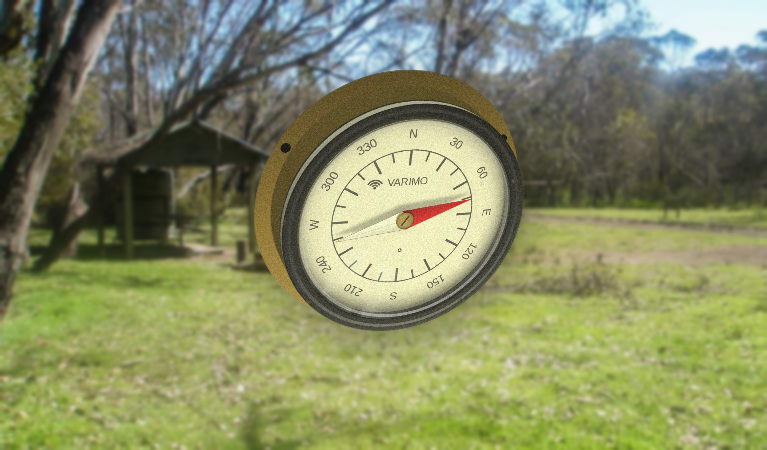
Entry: 75; °
